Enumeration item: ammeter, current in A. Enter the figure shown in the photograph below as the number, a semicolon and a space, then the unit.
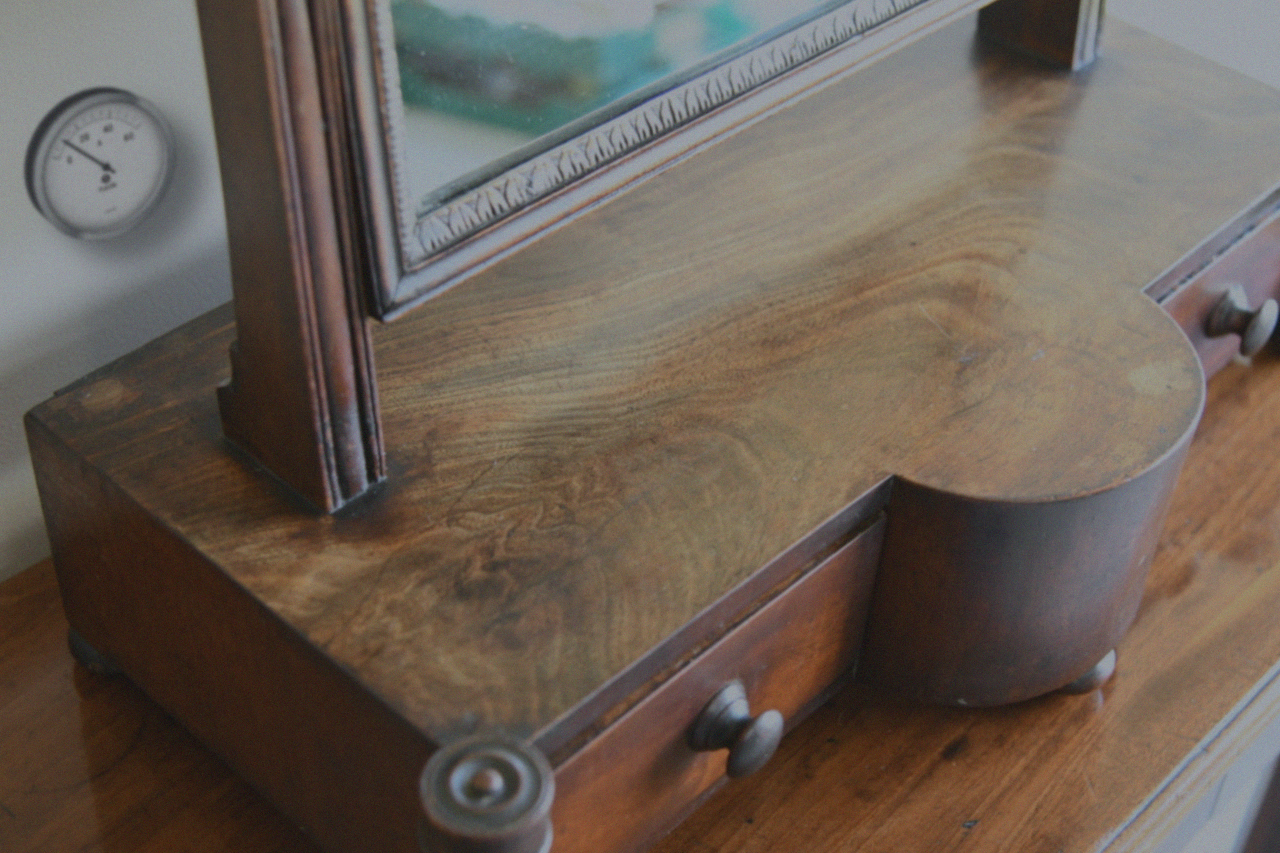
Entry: 10; A
